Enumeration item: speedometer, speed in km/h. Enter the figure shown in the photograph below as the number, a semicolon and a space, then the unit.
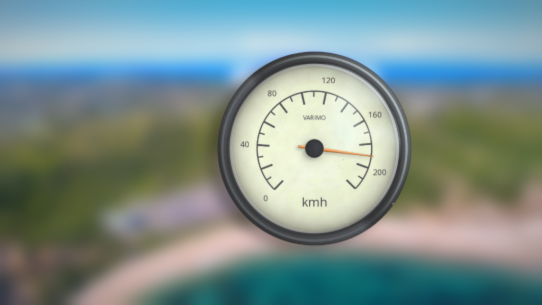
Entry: 190; km/h
